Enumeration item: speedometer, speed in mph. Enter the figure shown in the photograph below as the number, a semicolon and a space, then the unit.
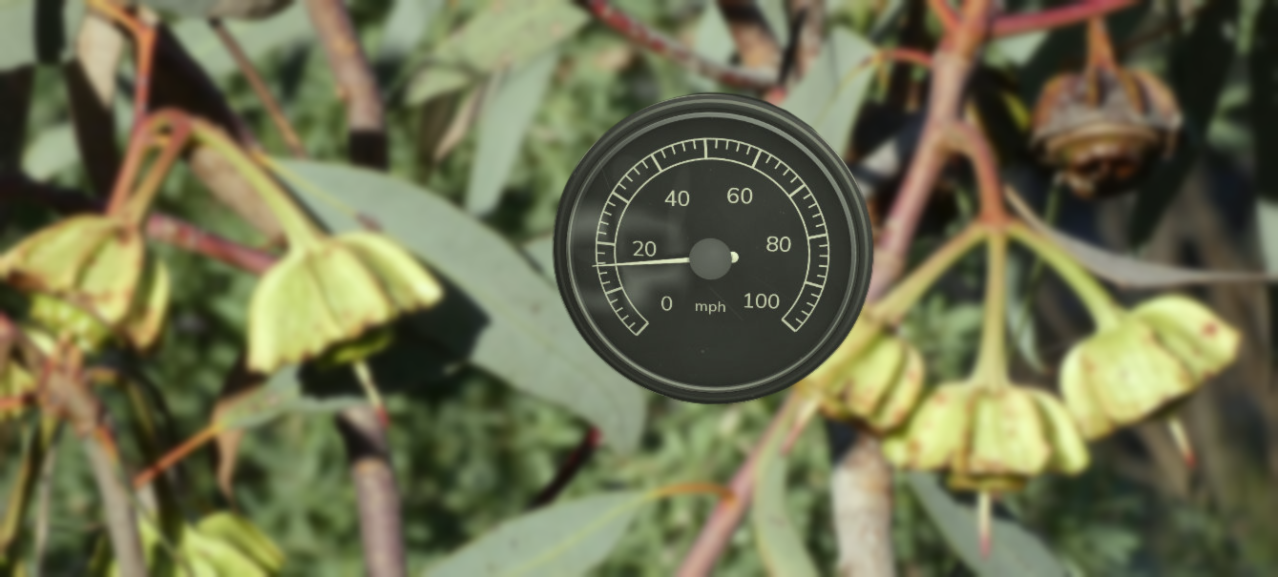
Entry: 16; mph
